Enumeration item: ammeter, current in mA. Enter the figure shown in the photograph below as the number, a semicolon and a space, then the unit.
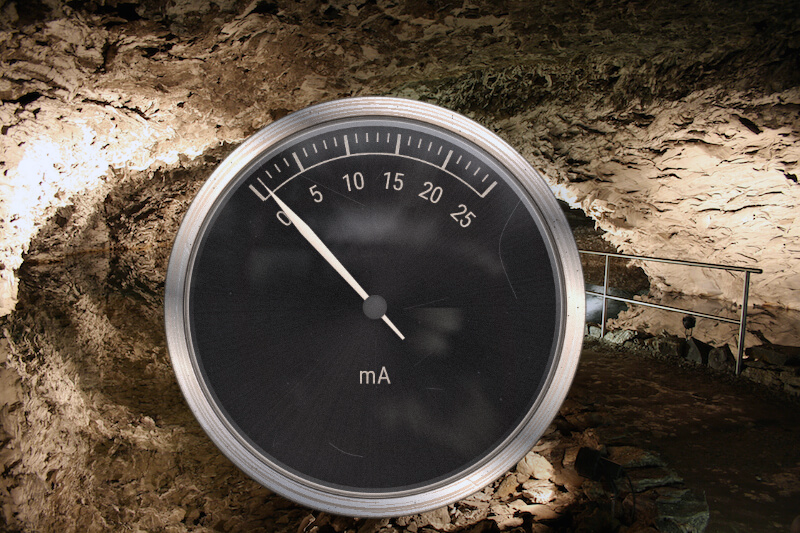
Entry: 1; mA
